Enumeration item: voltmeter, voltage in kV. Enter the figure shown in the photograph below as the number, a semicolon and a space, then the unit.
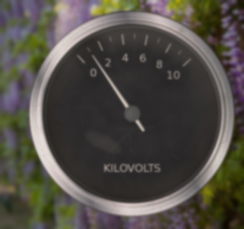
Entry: 1; kV
